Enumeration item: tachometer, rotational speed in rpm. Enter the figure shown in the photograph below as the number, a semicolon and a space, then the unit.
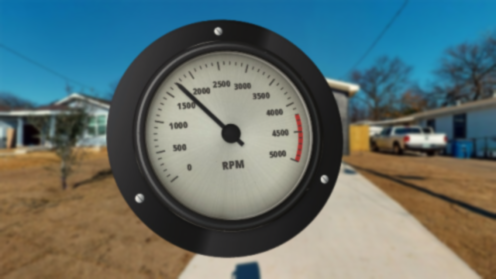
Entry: 1700; rpm
